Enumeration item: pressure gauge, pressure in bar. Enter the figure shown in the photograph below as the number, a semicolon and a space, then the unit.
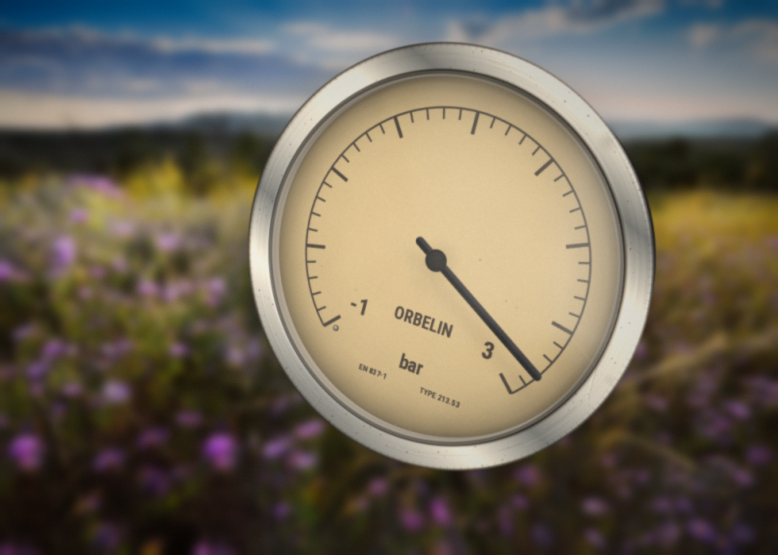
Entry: 2.8; bar
